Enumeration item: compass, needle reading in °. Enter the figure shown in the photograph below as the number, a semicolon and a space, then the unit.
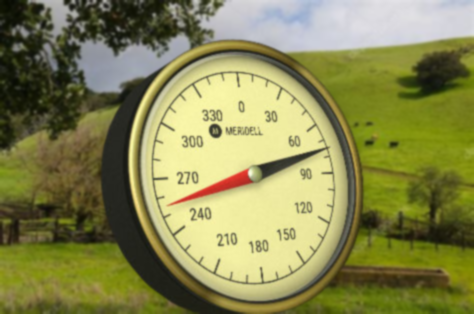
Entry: 255; °
